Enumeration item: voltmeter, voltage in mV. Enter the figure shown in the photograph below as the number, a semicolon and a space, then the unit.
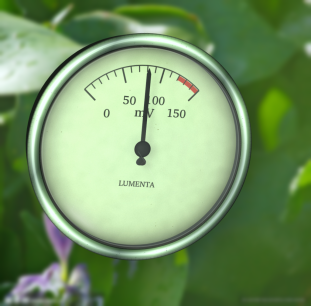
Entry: 80; mV
